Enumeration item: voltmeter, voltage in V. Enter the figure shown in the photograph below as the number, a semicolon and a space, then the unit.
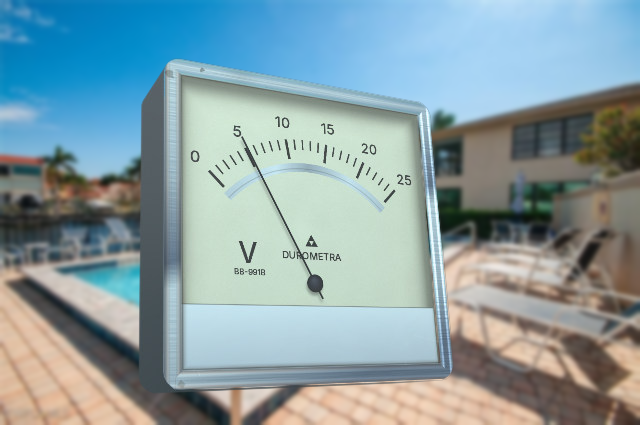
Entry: 5; V
